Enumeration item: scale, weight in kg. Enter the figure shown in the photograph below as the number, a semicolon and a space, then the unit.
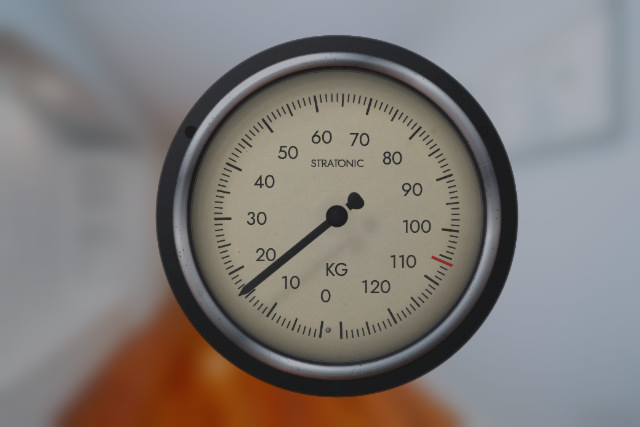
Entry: 16; kg
